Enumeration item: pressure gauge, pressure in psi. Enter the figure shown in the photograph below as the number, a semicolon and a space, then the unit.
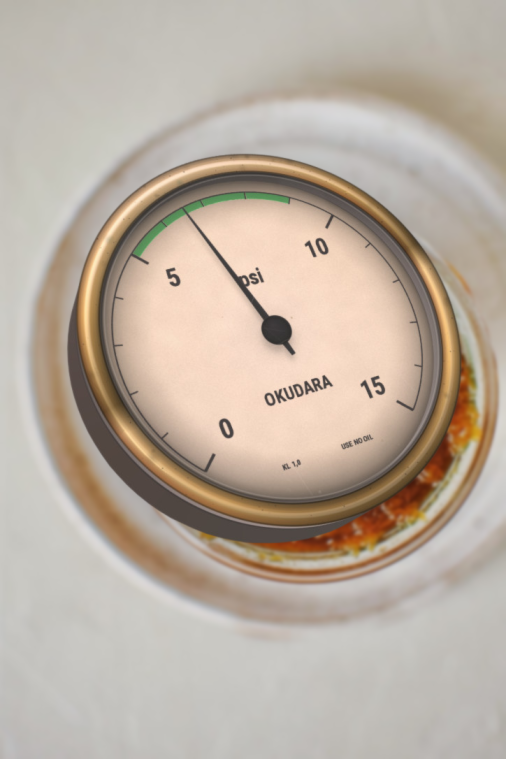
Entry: 6.5; psi
